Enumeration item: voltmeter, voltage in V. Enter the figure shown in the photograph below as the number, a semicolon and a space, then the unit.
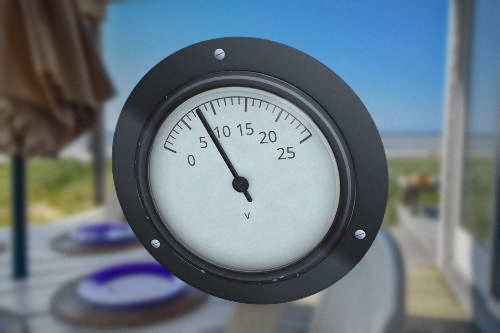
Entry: 8; V
